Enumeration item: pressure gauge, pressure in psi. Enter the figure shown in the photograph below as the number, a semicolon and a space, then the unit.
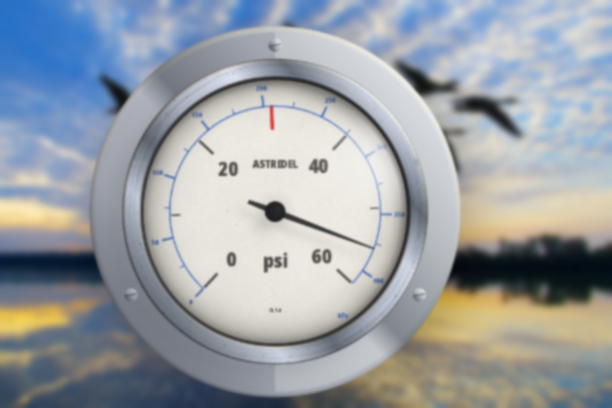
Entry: 55; psi
